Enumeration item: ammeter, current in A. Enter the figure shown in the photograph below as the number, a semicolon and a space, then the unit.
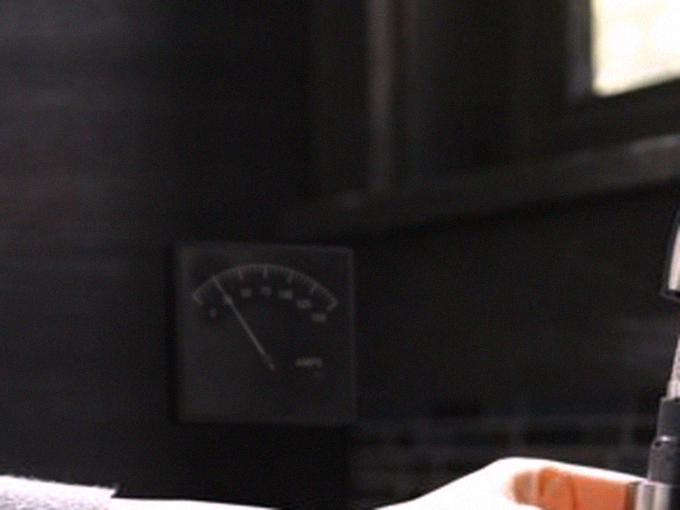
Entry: 25; A
